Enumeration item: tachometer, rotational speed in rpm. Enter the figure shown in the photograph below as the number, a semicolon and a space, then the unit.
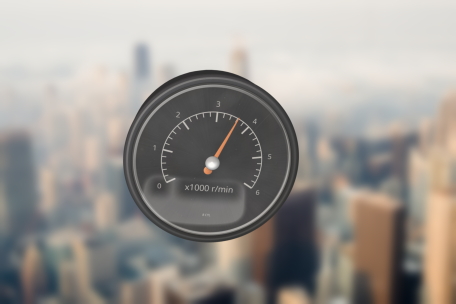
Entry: 3600; rpm
